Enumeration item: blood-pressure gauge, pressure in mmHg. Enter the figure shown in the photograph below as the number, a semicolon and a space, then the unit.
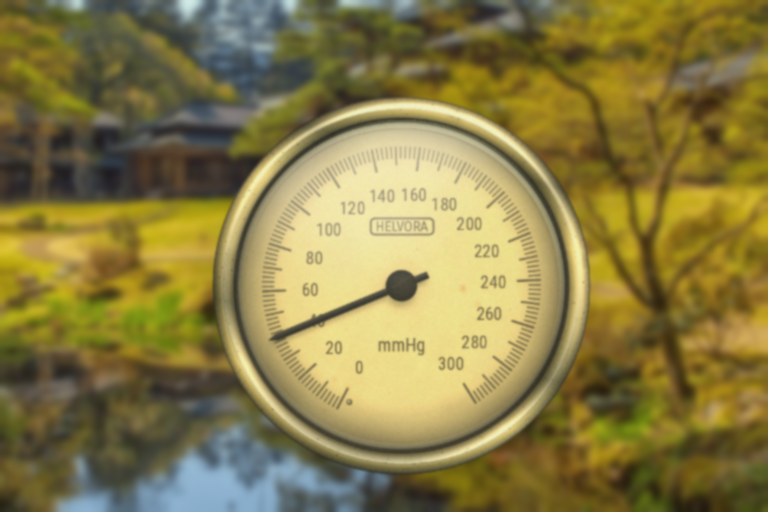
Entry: 40; mmHg
